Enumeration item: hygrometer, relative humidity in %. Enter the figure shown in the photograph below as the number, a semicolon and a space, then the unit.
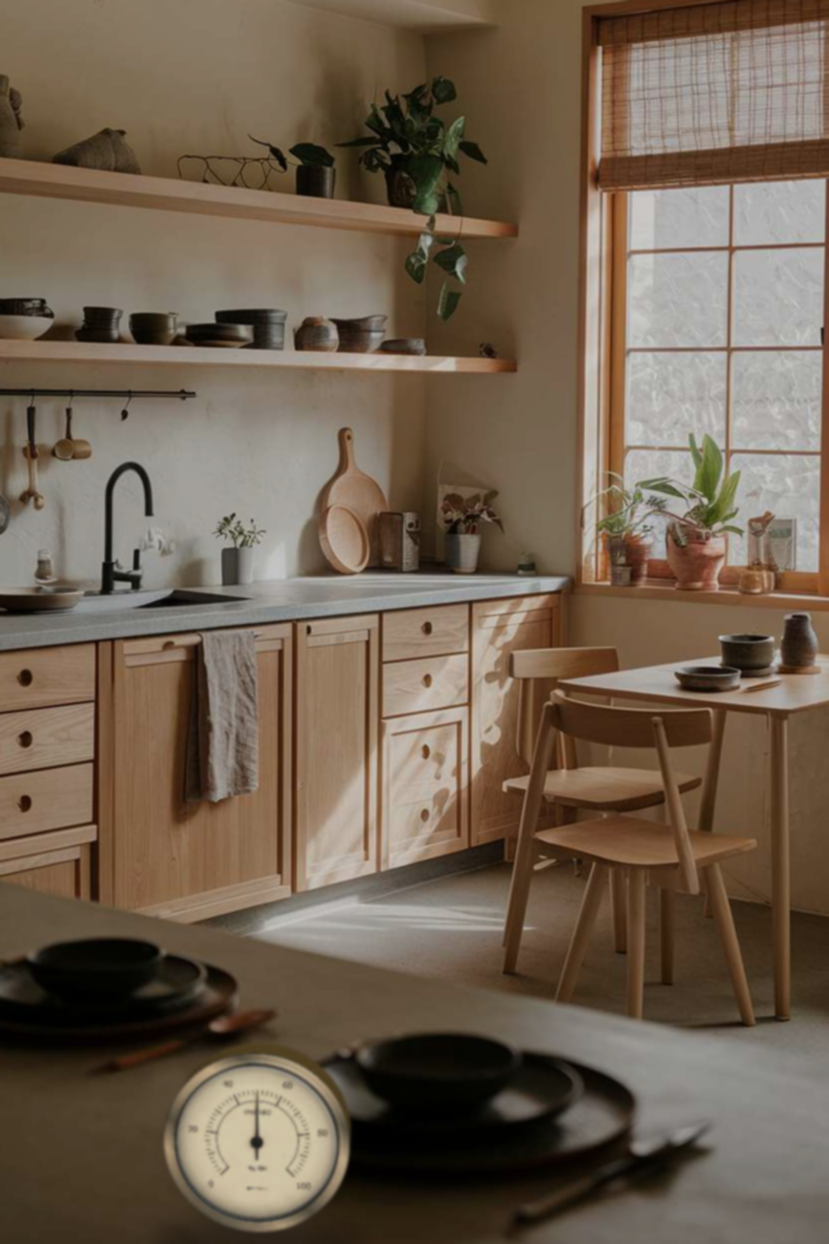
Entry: 50; %
